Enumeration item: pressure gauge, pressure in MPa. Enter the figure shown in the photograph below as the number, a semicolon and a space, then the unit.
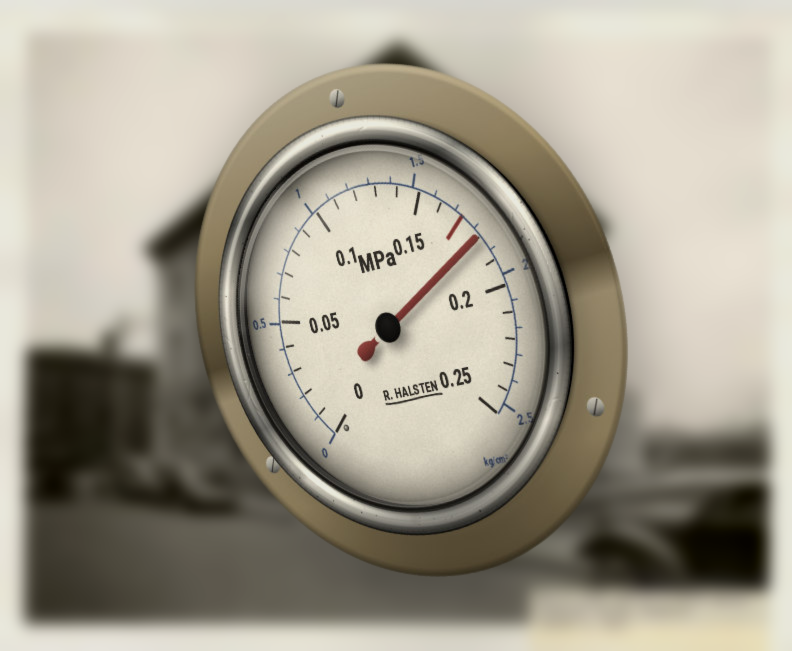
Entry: 0.18; MPa
